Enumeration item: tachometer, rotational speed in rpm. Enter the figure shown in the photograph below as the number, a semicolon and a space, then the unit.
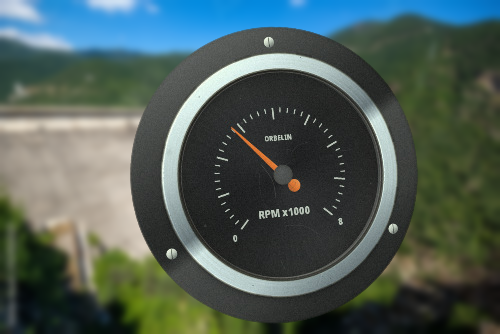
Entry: 2800; rpm
